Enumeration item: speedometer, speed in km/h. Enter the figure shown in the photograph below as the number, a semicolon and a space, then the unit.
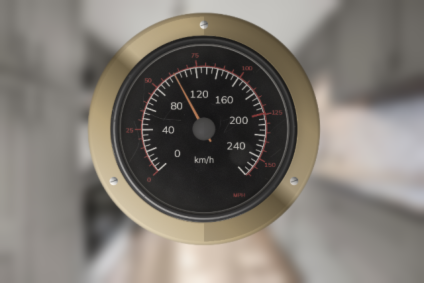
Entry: 100; km/h
